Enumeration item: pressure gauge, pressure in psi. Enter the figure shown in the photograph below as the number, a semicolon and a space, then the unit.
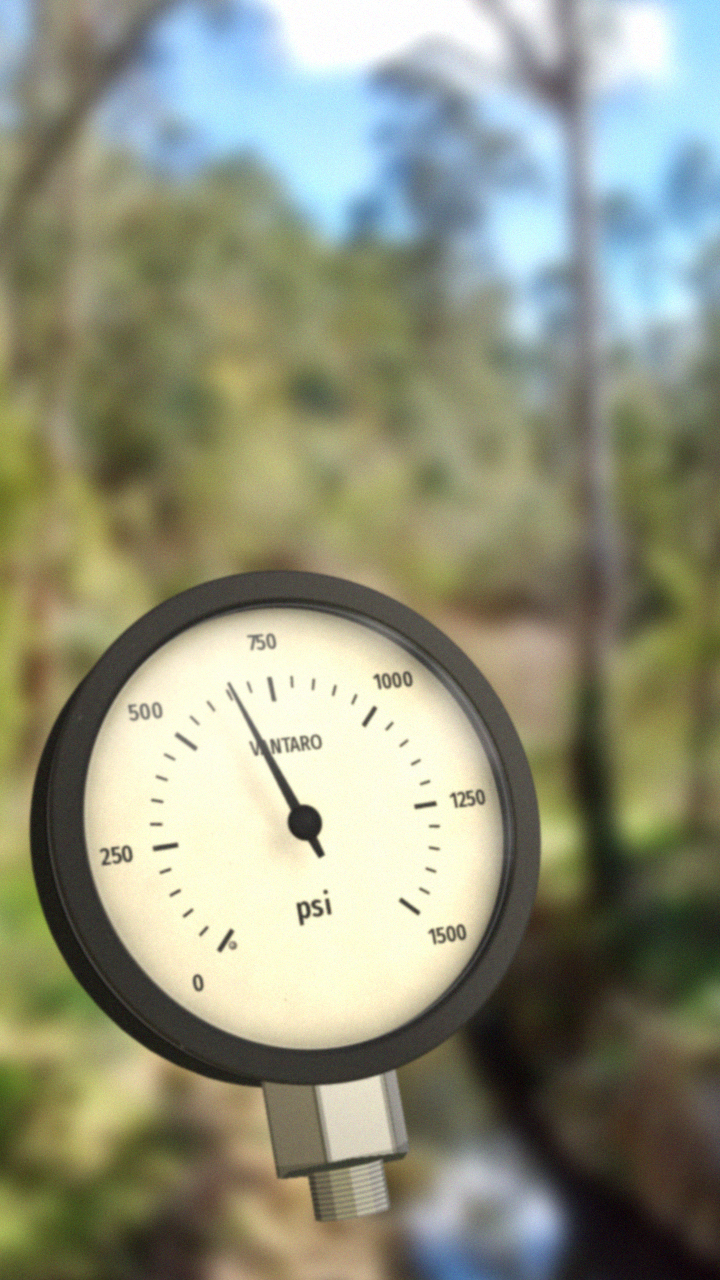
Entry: 650; psi
